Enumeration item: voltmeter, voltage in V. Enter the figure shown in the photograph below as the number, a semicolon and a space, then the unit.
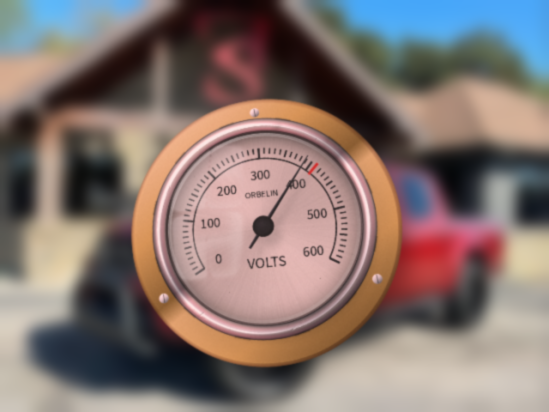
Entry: 390; V
